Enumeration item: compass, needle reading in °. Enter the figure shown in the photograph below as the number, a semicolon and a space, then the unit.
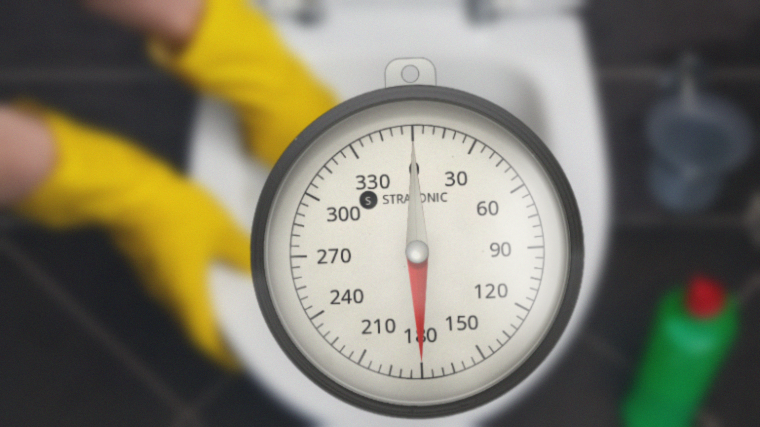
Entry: 180; °
